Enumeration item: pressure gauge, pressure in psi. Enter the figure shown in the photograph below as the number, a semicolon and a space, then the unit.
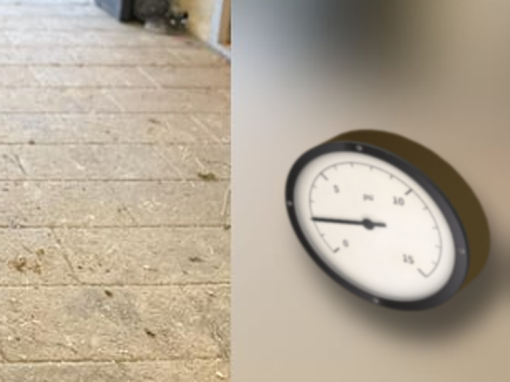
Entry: 2; psi
